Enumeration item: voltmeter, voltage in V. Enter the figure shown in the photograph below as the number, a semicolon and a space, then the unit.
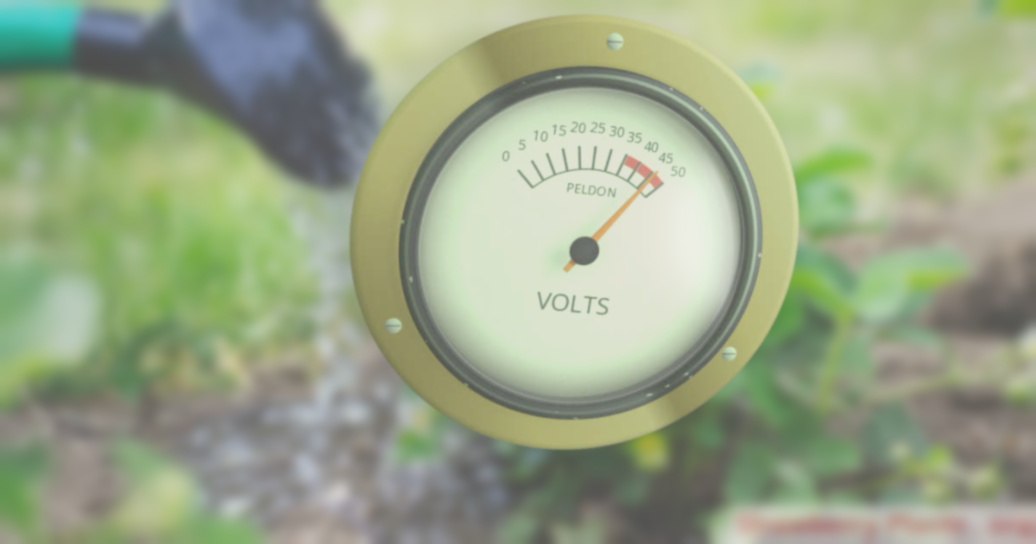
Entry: 45; V
